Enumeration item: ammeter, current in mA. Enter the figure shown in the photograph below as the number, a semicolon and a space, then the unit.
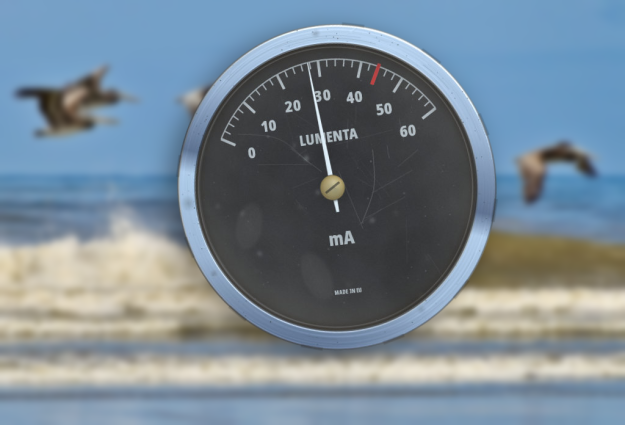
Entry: 28; mA
